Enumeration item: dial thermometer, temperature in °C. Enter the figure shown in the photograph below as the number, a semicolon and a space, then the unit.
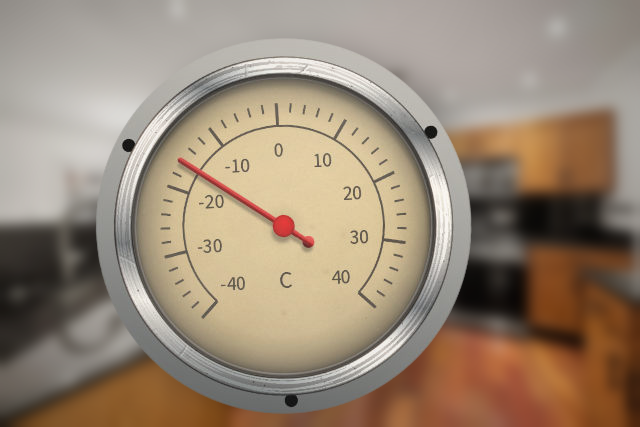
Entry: -16; °C
